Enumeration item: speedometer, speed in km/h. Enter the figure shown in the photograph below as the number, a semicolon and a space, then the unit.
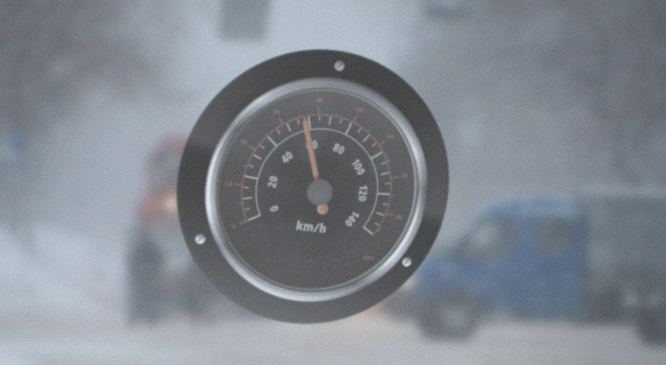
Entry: 57.5; km/h
